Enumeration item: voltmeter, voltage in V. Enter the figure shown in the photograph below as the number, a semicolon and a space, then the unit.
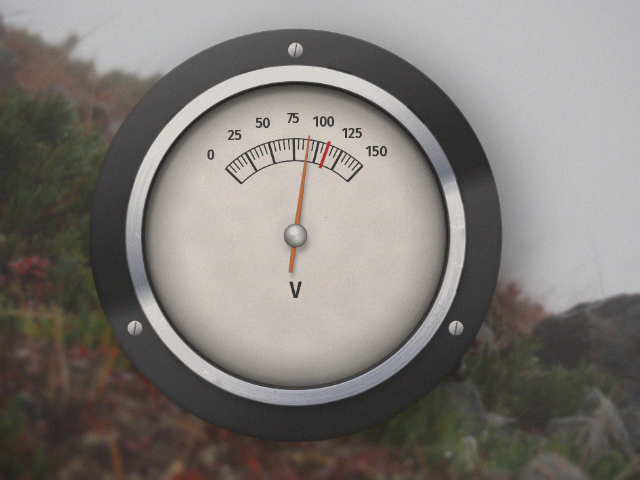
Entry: 90; V
